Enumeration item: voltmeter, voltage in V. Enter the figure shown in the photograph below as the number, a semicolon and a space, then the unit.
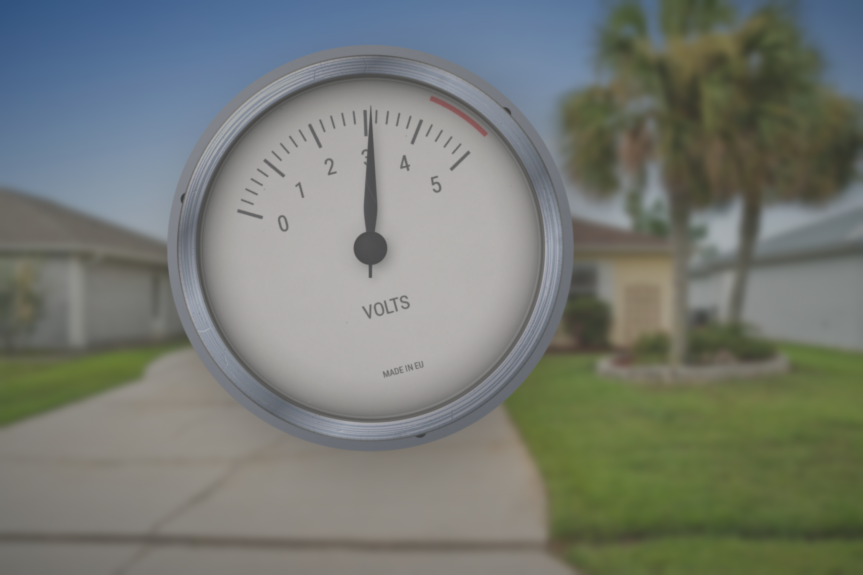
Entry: 3.1; V
